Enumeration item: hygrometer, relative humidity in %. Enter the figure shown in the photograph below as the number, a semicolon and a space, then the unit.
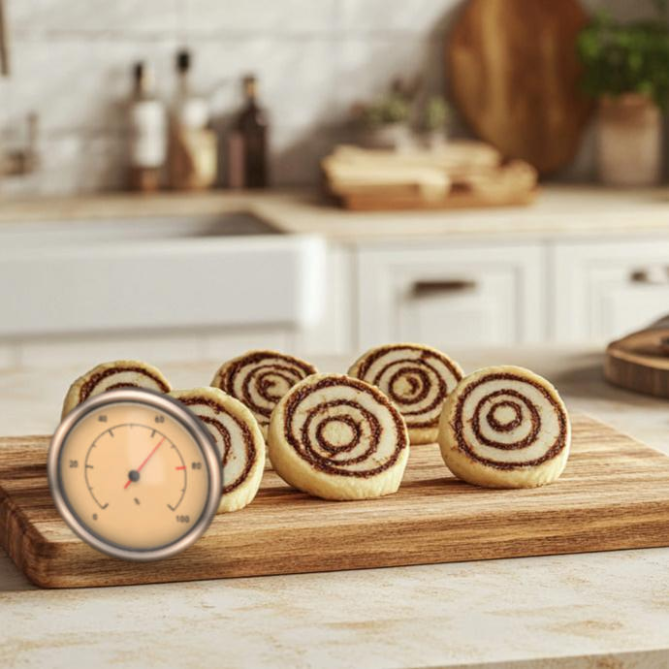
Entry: 65; %
